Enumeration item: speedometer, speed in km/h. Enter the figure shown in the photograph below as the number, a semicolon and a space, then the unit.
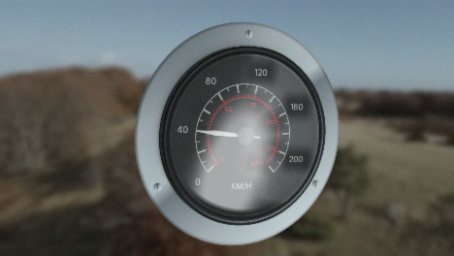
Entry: 40; km/h
